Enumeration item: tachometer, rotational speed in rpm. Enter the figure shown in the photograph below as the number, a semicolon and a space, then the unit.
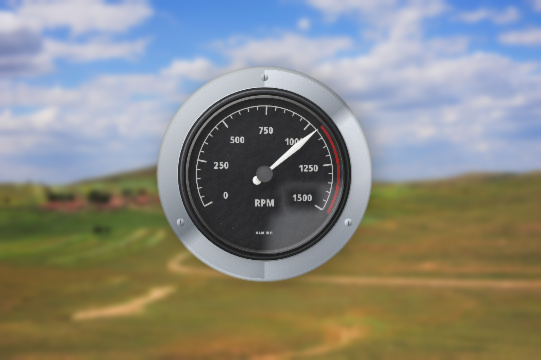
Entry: 1050; rpm
